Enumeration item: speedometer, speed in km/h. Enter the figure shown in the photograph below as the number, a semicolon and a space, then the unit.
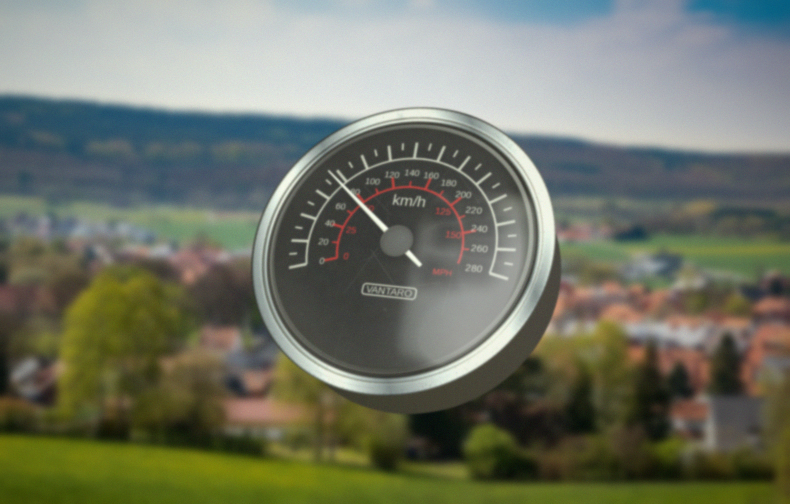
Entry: 75; km/h
